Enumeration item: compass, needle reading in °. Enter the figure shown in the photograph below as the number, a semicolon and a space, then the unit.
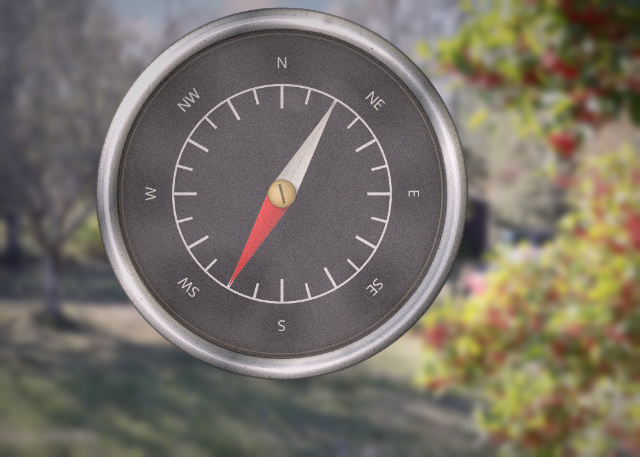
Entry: 210; °
